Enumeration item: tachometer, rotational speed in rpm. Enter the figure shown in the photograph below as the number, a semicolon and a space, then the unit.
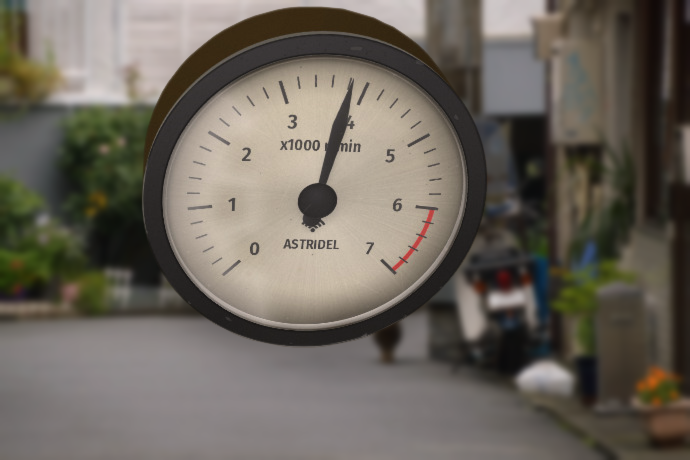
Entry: 3800; rpm
